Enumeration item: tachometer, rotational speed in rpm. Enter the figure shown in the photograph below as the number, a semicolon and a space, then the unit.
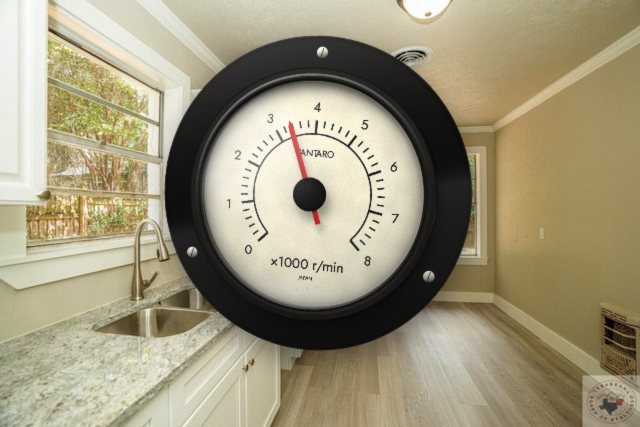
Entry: 3400; rpm
